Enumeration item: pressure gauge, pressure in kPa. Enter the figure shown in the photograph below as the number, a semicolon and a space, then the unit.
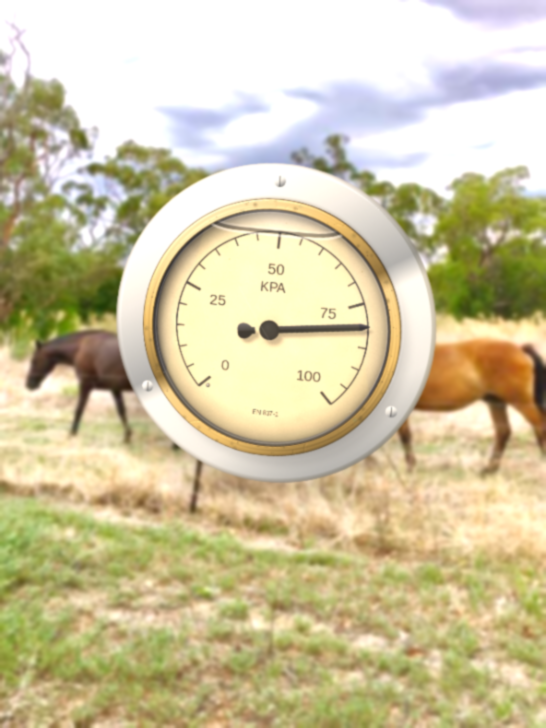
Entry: 80; kPa
